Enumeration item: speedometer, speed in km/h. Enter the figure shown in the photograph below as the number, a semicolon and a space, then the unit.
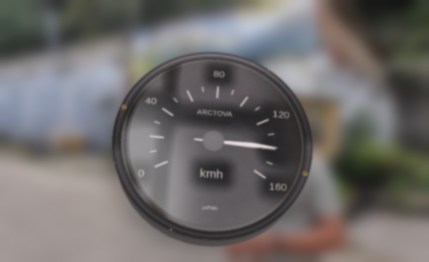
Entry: 140; km/h
